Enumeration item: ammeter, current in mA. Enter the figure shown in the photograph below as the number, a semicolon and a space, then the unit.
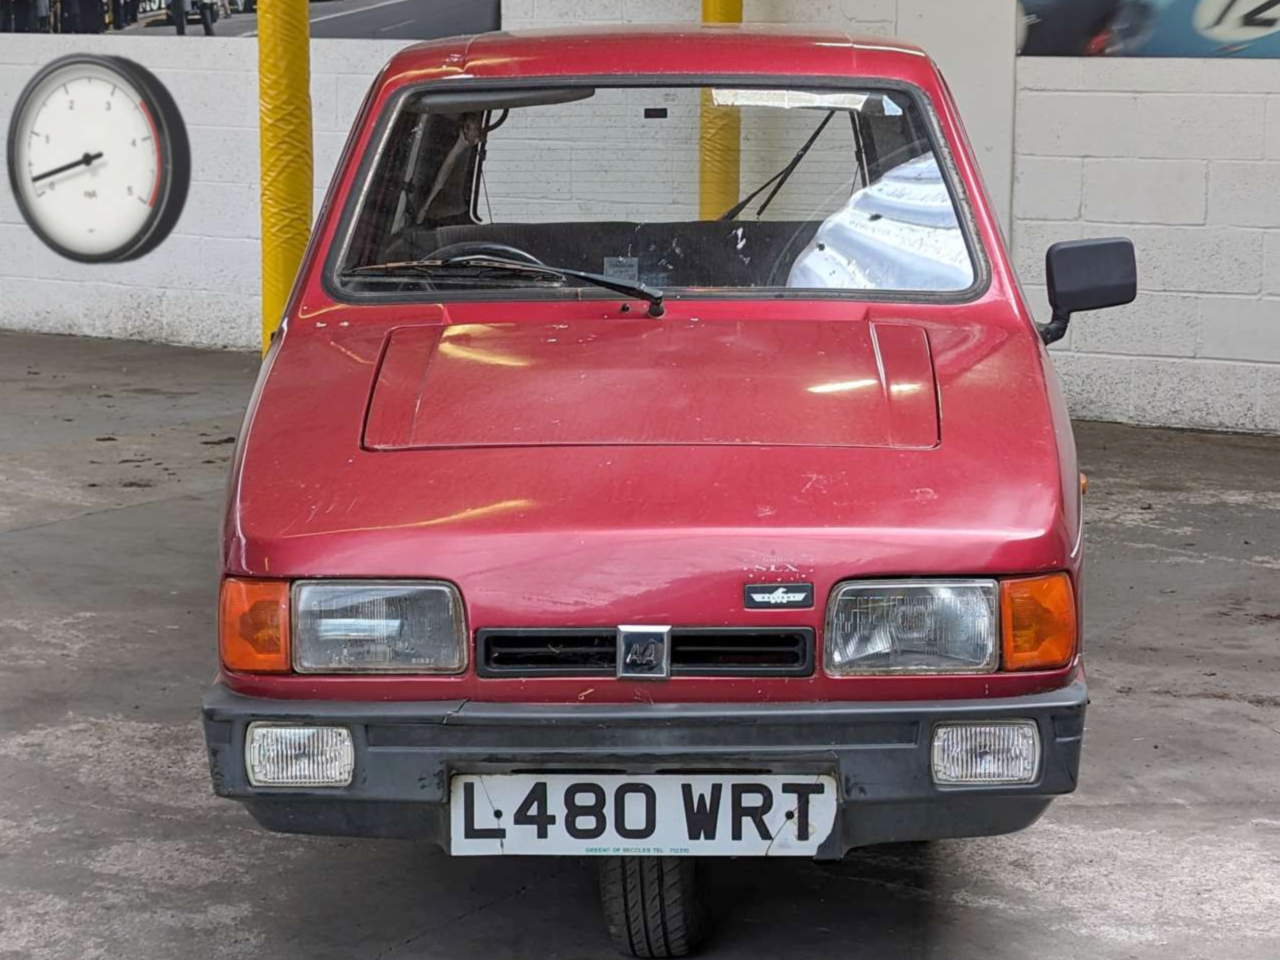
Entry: 0.25; mA
